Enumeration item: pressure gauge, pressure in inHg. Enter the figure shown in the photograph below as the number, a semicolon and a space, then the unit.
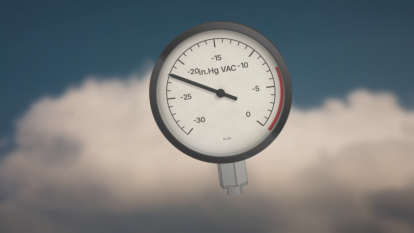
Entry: -22; inHg
